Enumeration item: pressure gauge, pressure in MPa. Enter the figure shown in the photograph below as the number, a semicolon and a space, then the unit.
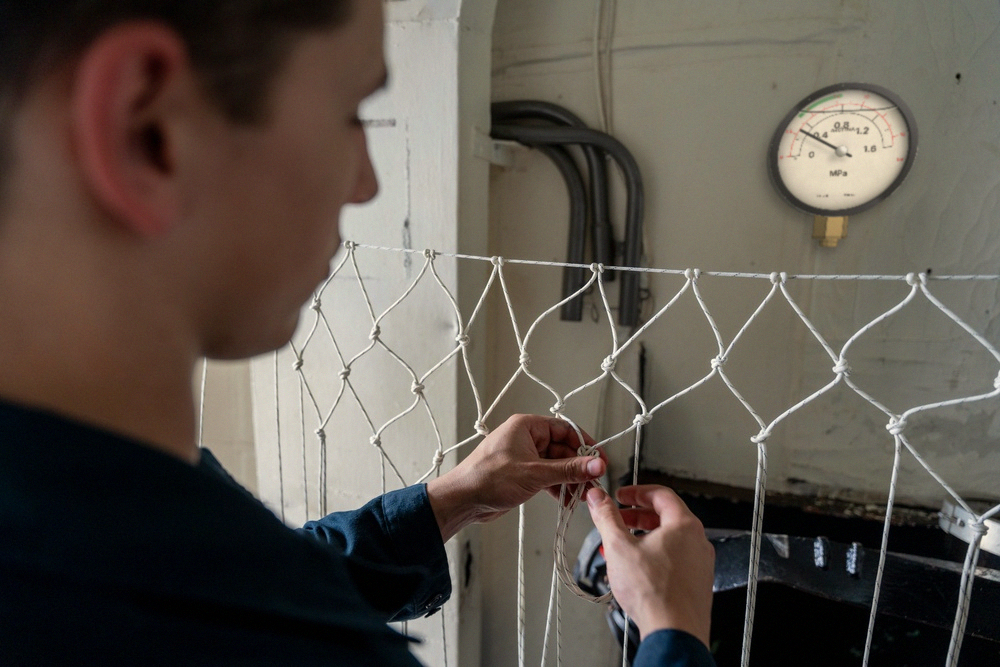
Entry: 0.3; MPa
